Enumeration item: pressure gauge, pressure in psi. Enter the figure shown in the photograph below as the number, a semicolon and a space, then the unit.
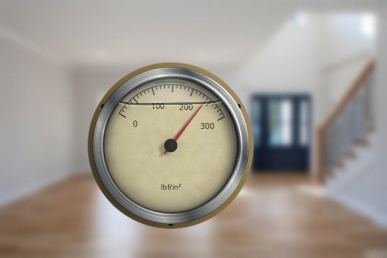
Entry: 240; psi
